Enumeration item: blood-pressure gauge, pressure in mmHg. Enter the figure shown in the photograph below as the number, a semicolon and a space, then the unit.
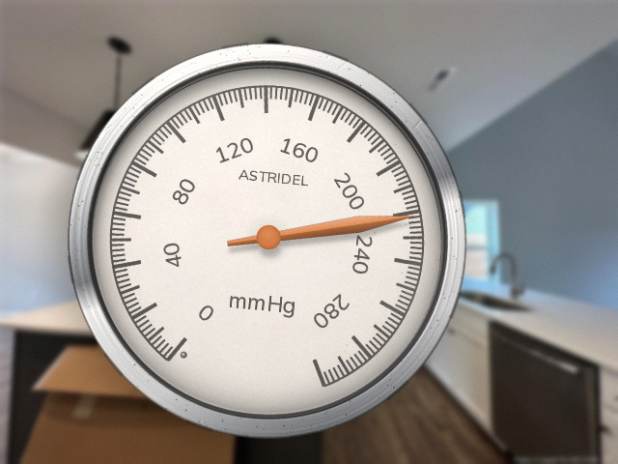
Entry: 222; mmHg
